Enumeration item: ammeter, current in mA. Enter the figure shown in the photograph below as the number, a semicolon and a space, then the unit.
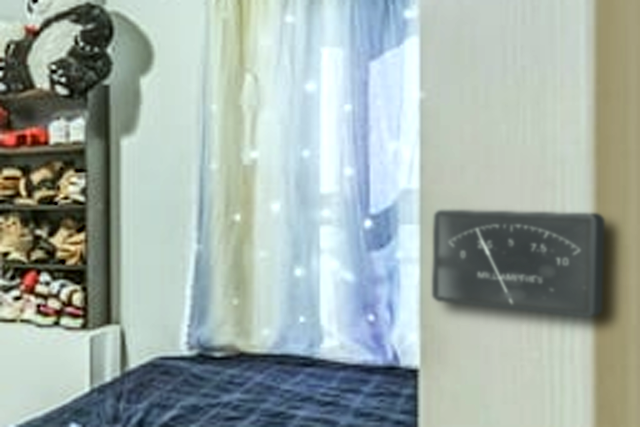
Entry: 2.5; mA
